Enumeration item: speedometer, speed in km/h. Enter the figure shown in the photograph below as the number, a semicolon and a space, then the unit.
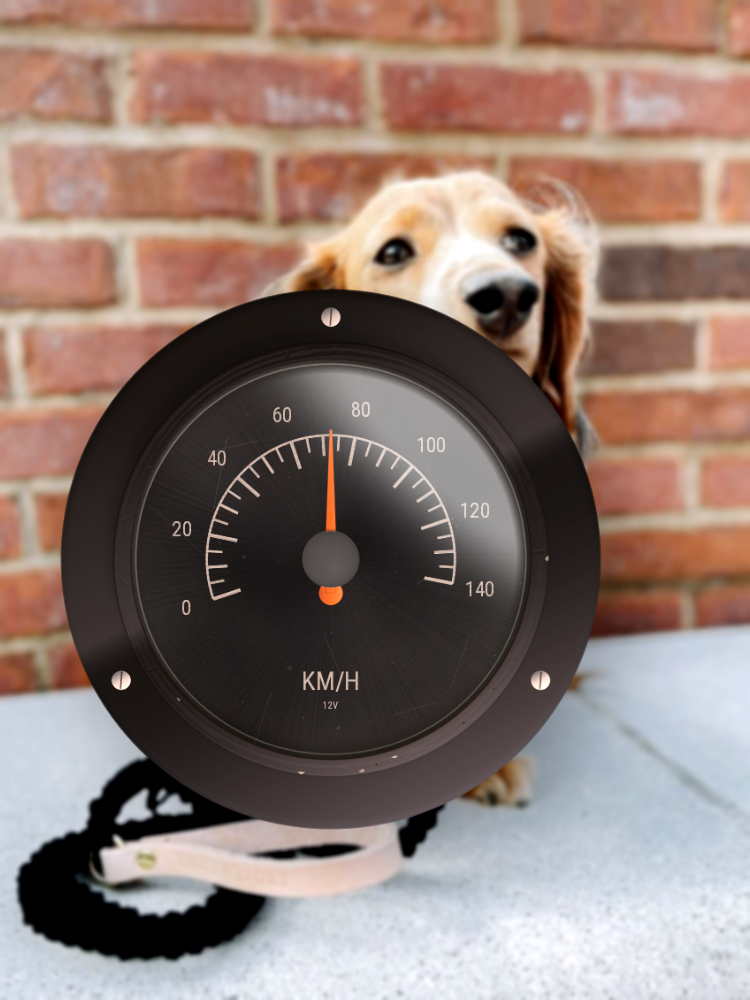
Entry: 72.5; km/h
